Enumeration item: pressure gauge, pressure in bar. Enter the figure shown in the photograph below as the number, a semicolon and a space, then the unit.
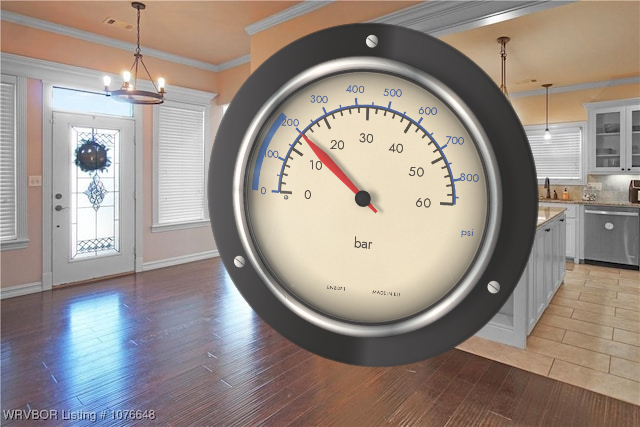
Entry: 14; bar
